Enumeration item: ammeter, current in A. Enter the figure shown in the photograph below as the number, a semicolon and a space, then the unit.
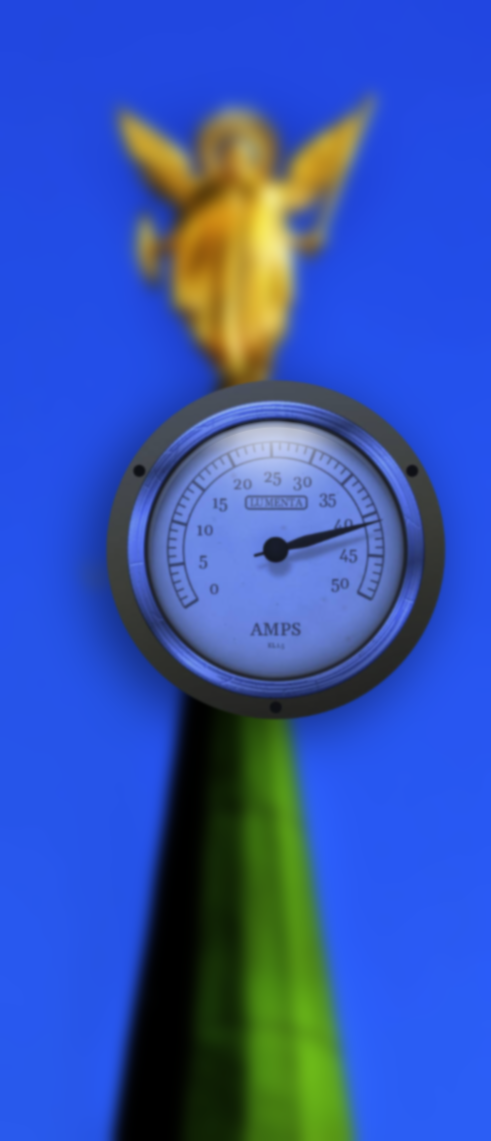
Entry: 41; A
